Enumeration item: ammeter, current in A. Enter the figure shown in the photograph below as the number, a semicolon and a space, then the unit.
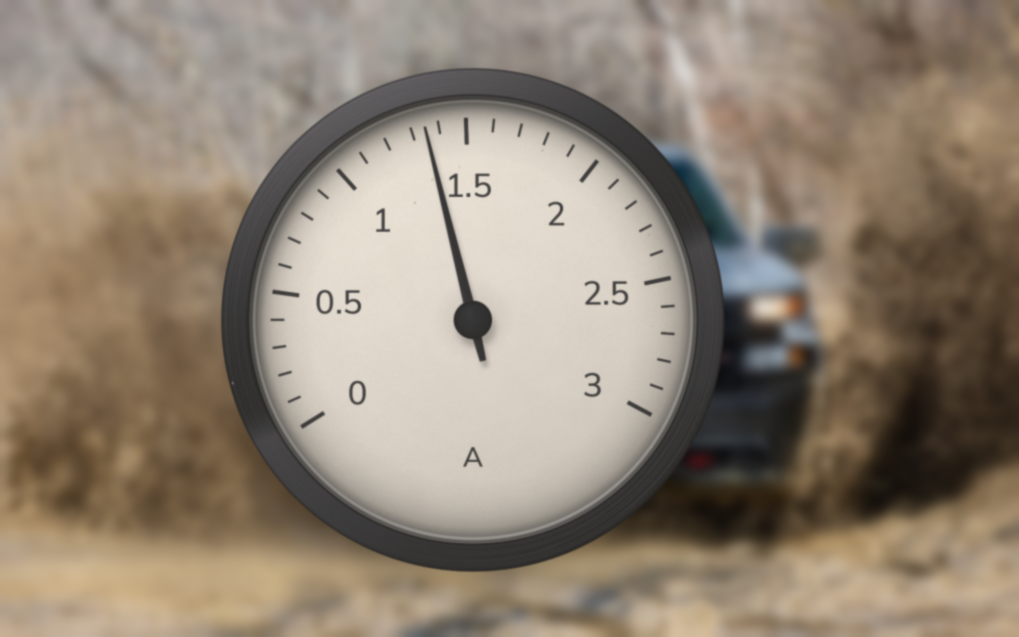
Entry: 1.35; A
